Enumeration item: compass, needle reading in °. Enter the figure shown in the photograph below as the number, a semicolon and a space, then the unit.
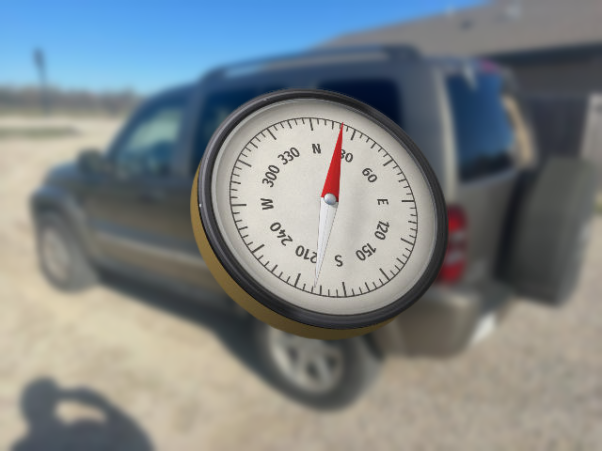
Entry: 20; °
